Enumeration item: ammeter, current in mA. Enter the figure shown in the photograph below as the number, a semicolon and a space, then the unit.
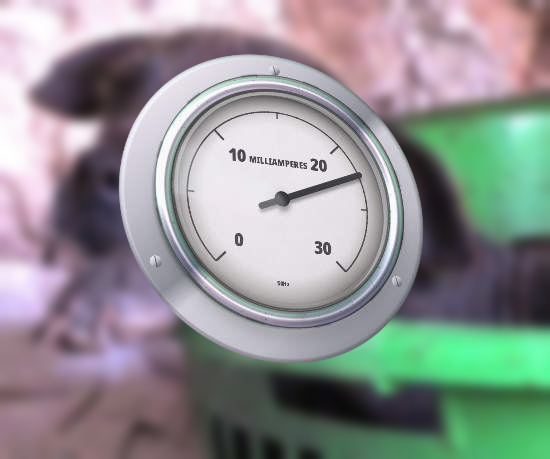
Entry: 22.5; mA
